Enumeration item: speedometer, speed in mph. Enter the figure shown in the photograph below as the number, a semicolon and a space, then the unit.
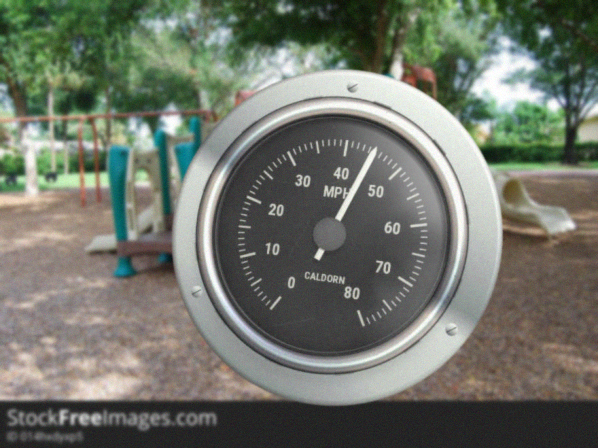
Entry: 45; mph
